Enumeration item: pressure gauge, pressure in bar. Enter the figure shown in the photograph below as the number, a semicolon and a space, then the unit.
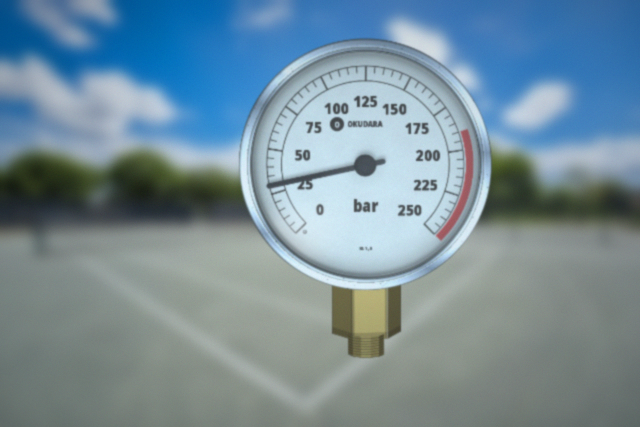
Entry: 30; bar
